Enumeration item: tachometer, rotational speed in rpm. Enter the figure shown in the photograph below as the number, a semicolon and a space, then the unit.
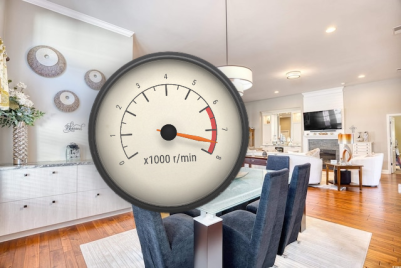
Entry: 7500; rpm
